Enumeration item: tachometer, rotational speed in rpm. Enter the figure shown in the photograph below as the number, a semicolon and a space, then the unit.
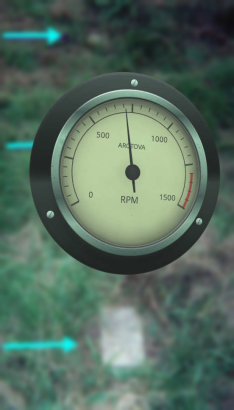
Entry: 700; rpm
